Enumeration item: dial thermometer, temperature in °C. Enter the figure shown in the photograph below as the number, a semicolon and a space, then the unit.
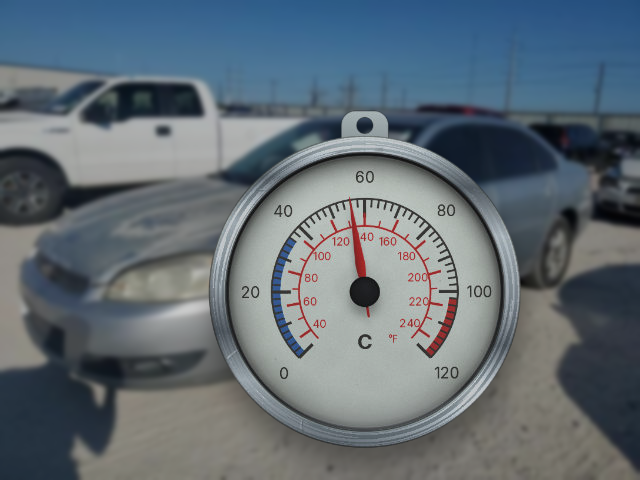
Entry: 56; °C
